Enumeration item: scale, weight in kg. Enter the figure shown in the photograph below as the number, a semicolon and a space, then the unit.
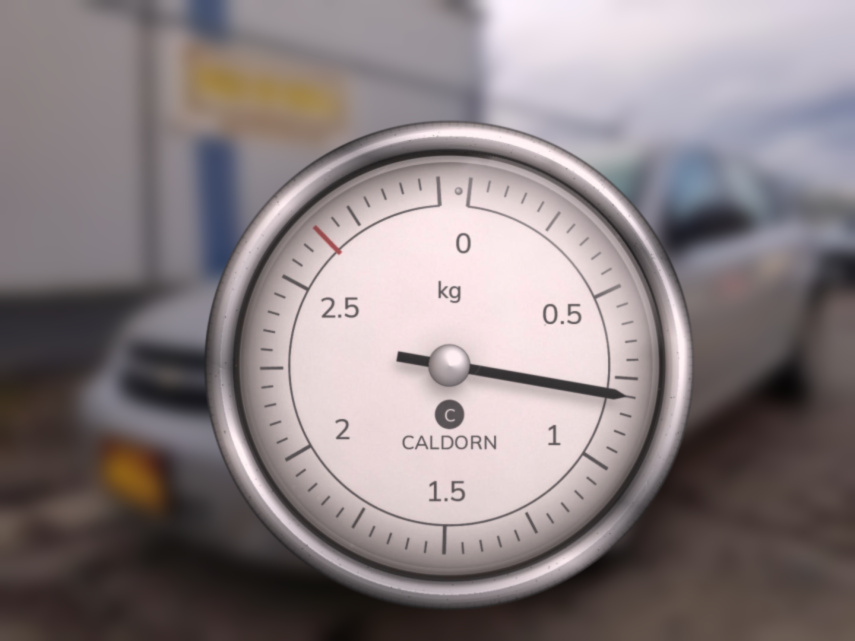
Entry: 0.8; kg
